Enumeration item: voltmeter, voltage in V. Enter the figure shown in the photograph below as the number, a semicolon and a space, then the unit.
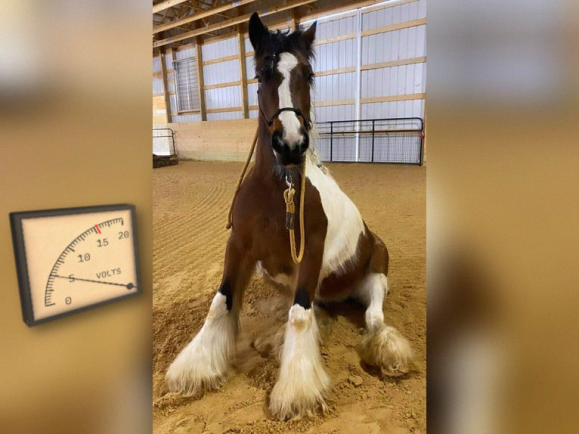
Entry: 5; V
